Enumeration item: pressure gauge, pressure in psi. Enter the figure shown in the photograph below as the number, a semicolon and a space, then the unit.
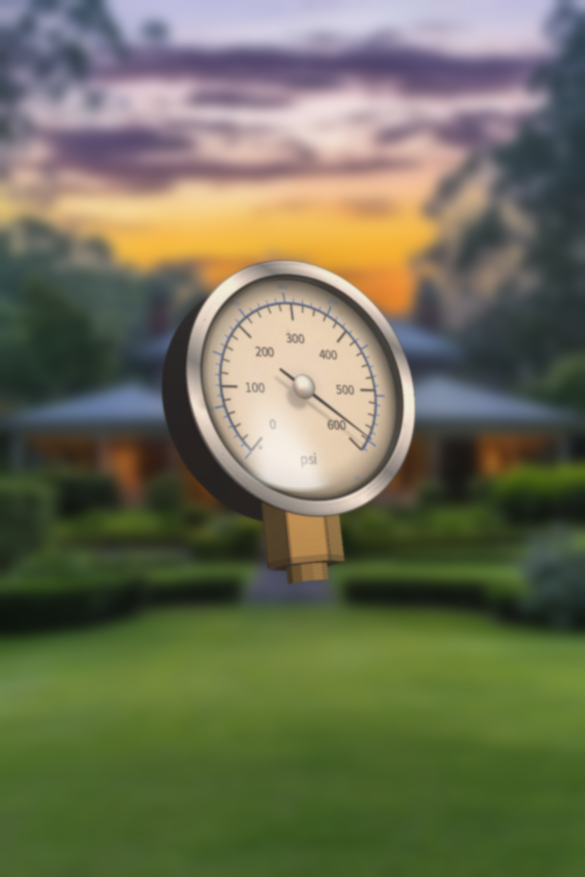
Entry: 580; psi
